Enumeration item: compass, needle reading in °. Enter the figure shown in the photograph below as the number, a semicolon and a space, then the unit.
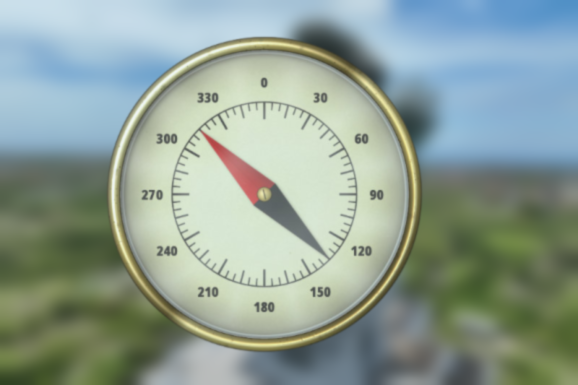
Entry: 315; °
